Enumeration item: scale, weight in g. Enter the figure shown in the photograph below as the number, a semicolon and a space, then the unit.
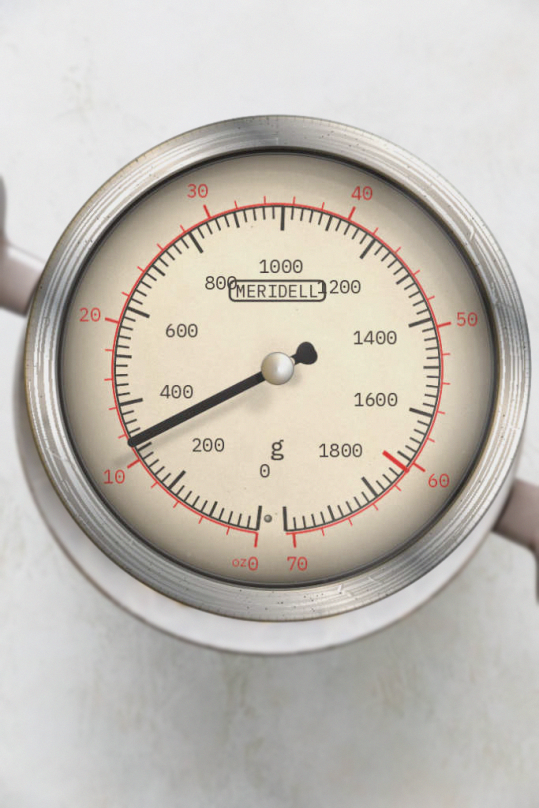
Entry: 320; g
